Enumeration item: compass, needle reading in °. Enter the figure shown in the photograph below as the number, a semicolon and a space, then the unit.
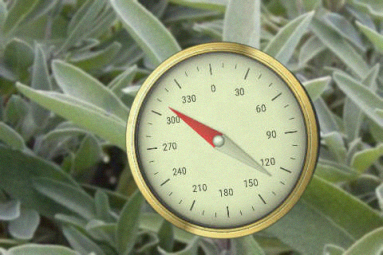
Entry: 310; °
